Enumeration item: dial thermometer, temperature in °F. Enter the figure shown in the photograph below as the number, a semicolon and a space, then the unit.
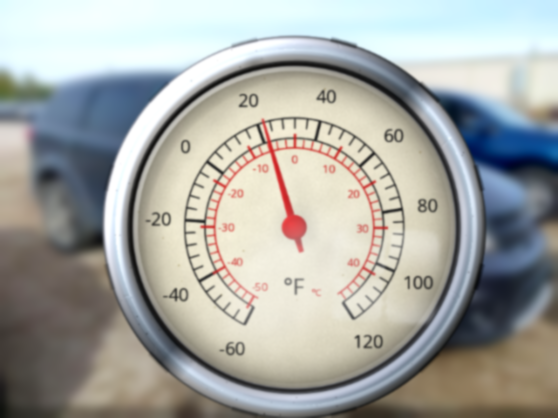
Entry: 22; °F
